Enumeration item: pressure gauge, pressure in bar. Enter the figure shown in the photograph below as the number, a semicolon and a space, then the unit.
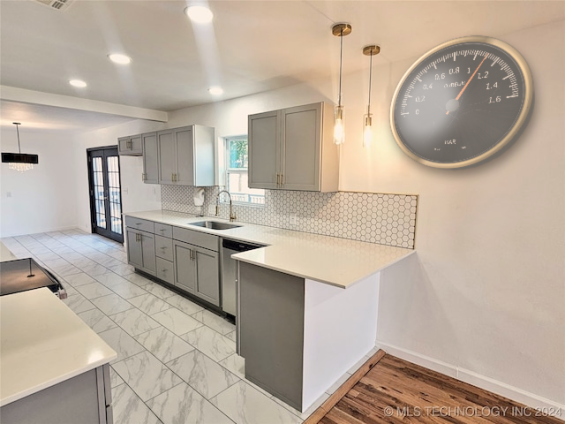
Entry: 1.1; bar
